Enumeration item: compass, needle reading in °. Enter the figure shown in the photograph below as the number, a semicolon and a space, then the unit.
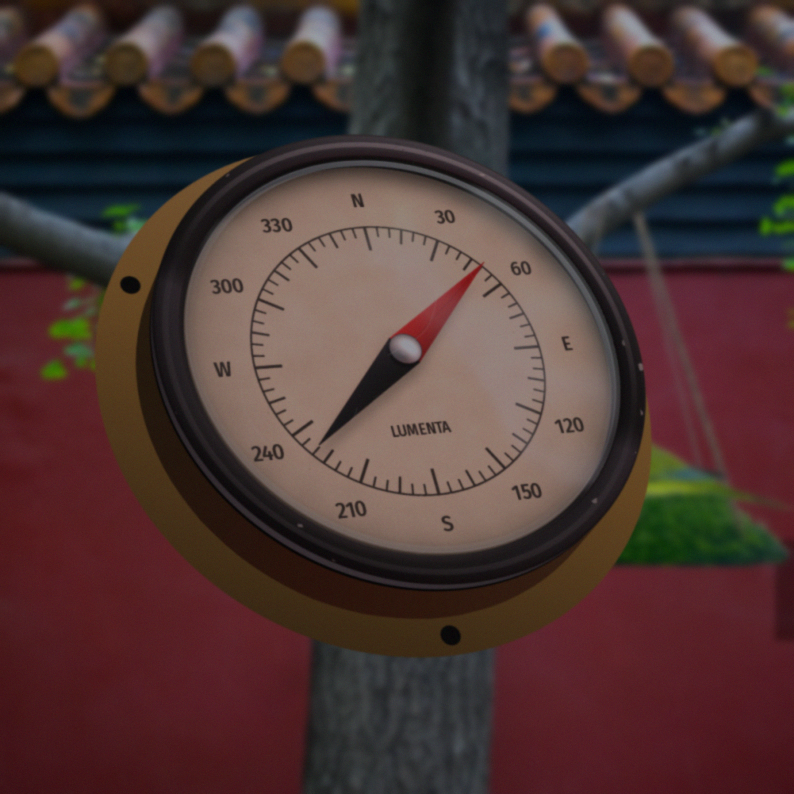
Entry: 50; °
